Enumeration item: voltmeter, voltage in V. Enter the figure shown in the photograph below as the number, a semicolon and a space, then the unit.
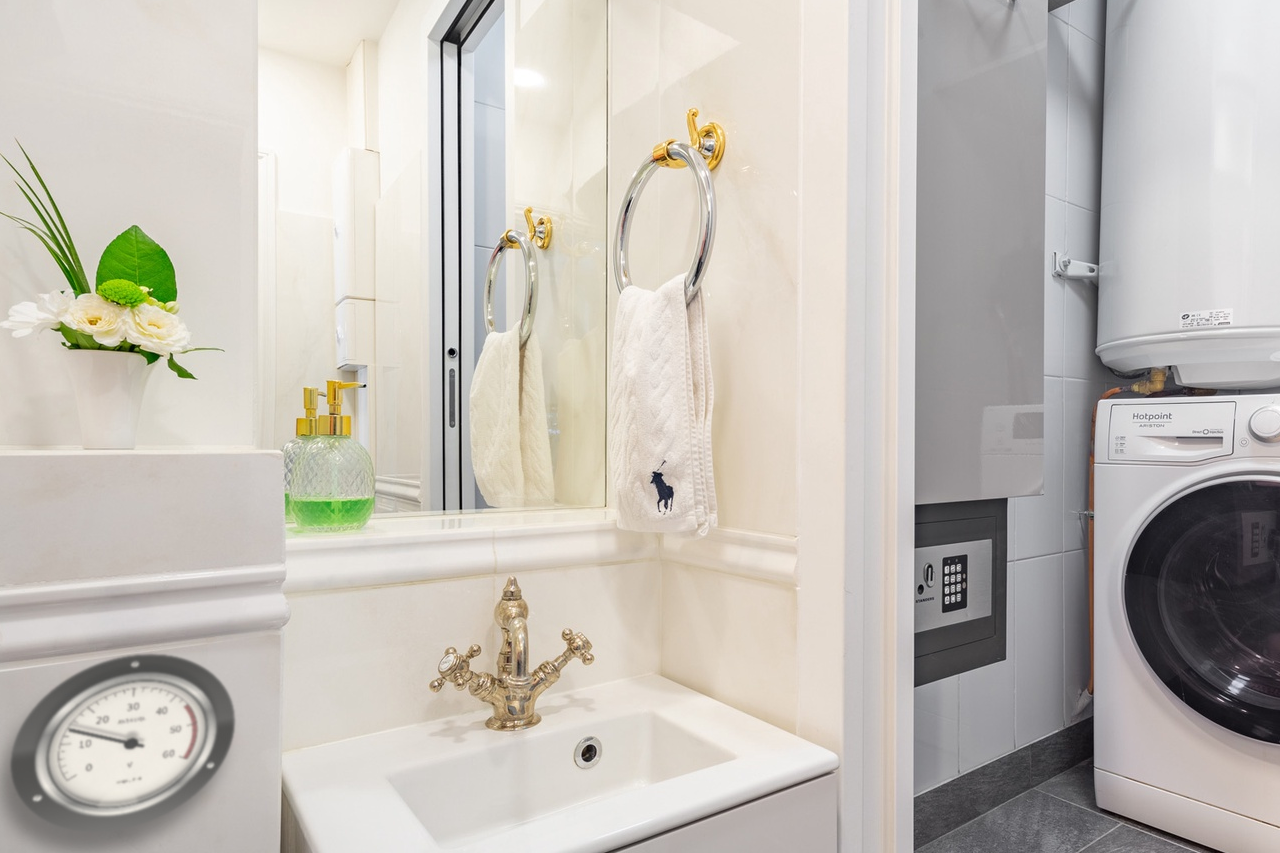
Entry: 14; V
